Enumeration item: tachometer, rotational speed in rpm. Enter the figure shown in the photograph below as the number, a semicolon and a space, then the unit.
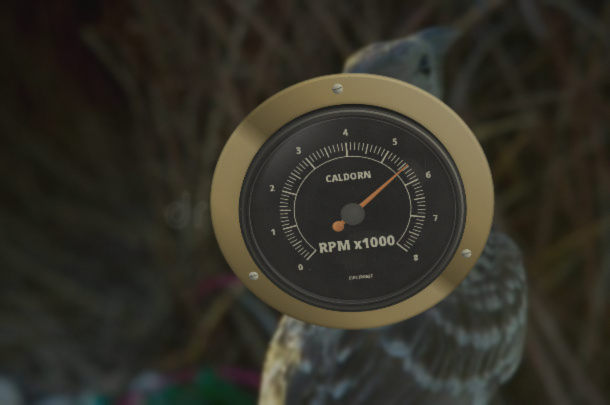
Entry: 5500; rpm
